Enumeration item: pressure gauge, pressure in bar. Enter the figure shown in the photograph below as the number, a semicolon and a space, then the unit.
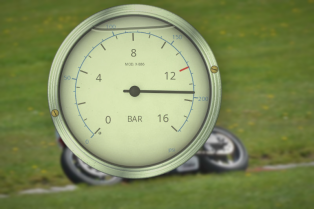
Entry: 13.5; bar
